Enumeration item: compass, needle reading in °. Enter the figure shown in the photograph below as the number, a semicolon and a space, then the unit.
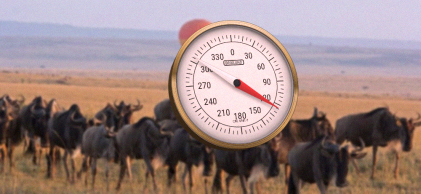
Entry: 125; °
